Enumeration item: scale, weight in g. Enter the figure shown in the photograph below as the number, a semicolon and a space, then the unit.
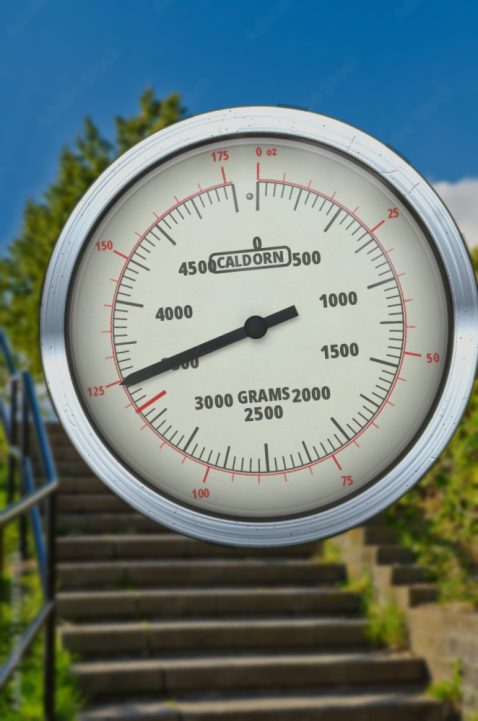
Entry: 3525; g
